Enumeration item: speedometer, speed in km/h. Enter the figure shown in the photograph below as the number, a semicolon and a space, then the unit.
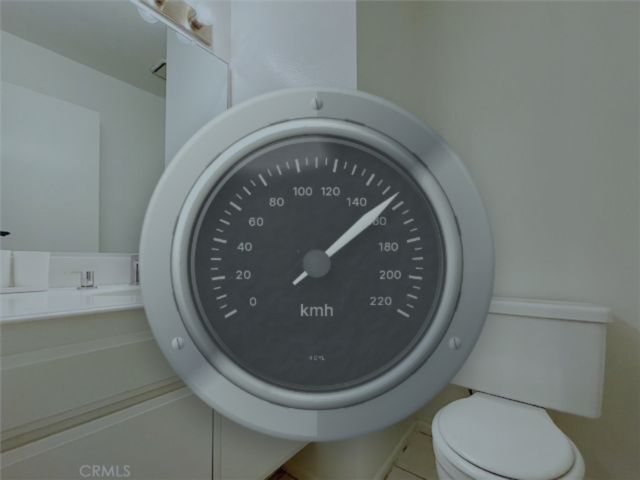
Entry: 155; km/h
